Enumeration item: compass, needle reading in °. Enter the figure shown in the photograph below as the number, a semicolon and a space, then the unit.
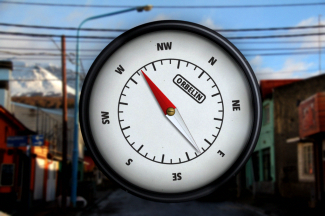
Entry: 285; °
